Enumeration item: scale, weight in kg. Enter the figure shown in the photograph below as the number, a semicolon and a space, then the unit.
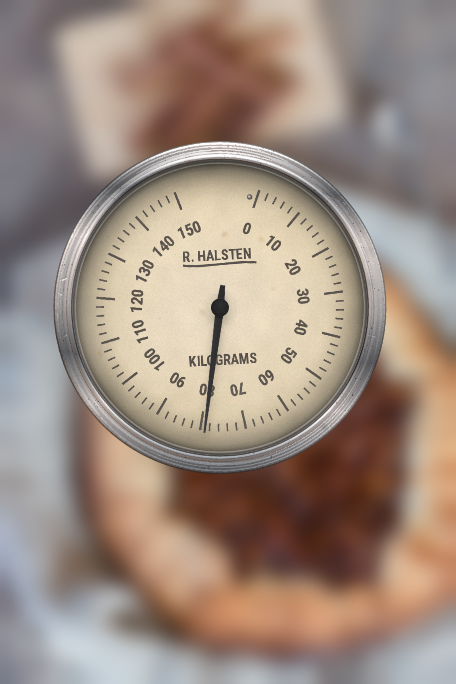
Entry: 79; kg
